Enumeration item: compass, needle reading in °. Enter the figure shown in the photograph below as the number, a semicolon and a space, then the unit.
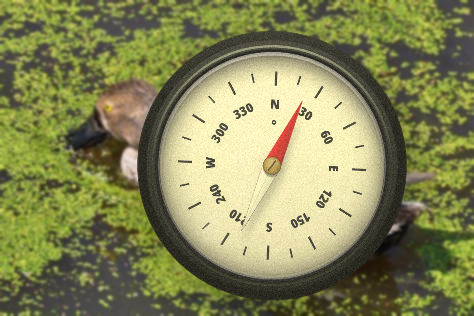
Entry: 22.5; °
